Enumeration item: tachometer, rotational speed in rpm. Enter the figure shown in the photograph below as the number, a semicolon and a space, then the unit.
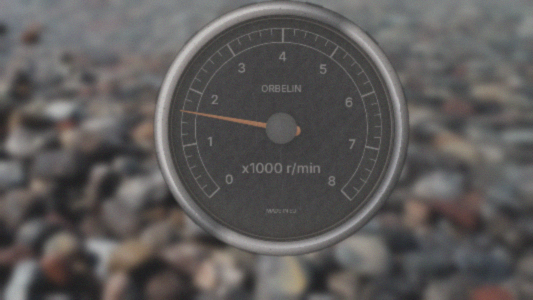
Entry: 1600; rpm
